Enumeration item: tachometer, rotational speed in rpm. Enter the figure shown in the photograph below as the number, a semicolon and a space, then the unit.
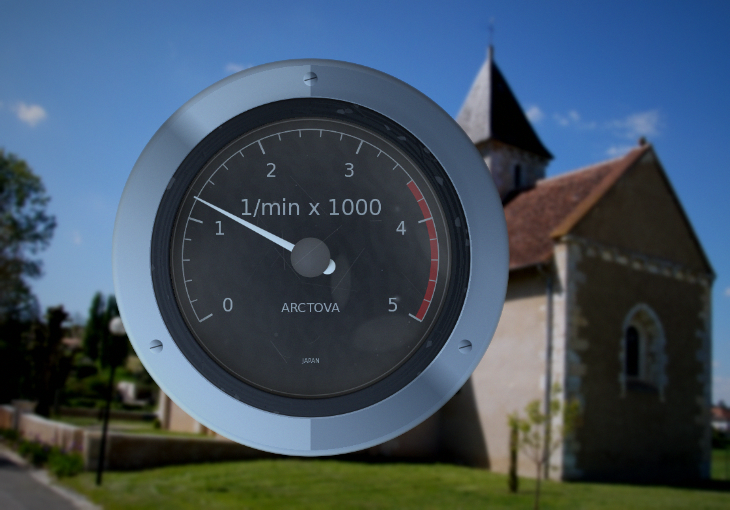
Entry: 1200; rpm
